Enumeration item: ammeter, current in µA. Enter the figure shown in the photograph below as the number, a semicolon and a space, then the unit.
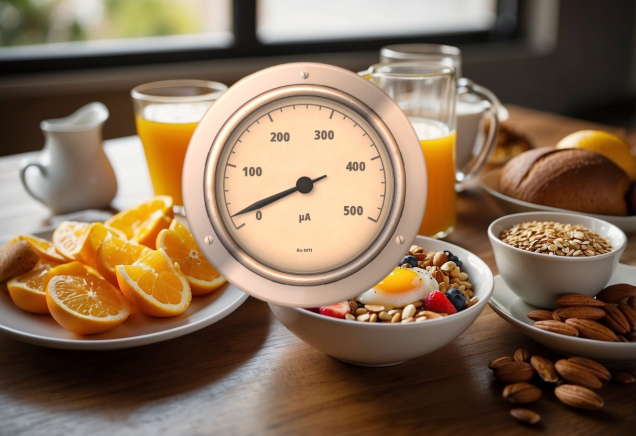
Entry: 20; µA
